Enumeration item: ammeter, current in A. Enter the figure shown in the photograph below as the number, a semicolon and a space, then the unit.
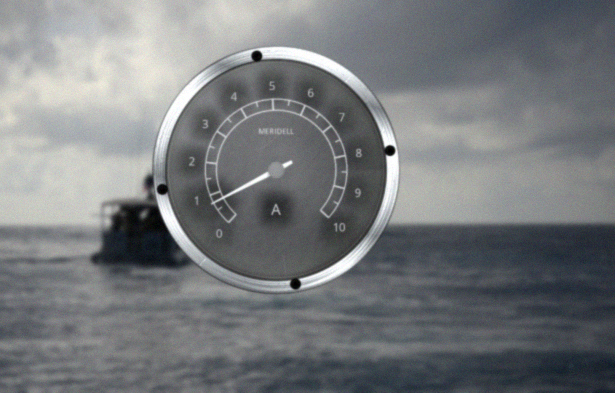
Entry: 0.75; A
